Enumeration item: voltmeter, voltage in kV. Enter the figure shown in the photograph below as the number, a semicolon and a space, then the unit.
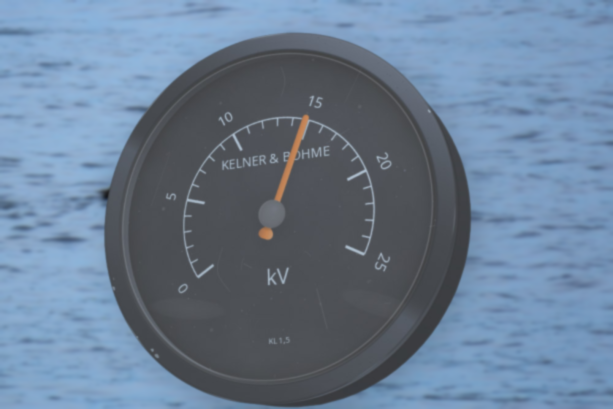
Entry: 15; kV
